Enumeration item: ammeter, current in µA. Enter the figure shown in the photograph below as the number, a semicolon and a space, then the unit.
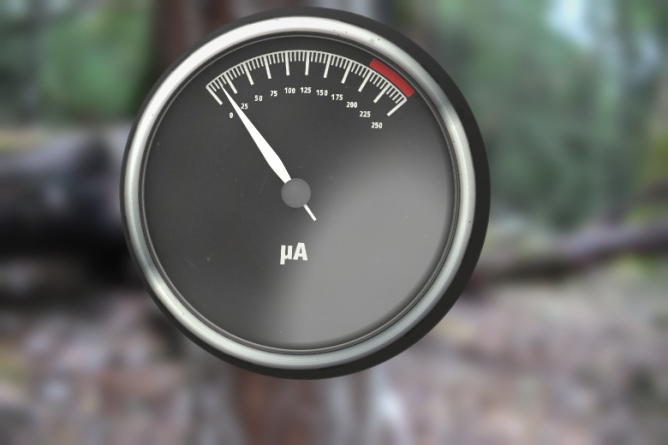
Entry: 15; µA
